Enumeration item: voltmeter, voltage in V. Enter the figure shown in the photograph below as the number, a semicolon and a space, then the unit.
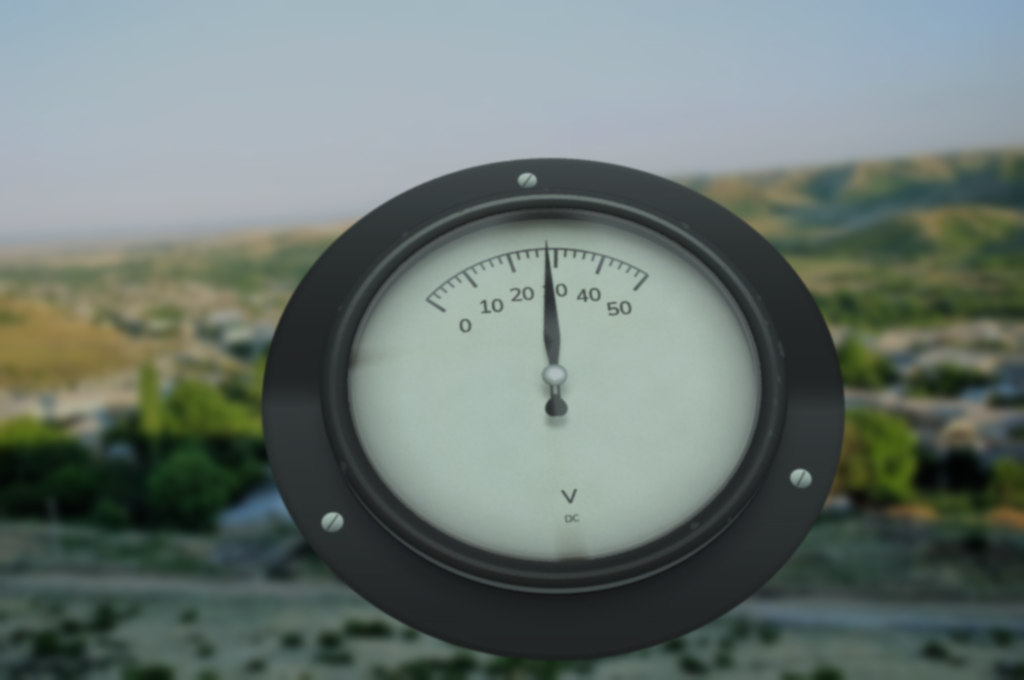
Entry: 28; V
